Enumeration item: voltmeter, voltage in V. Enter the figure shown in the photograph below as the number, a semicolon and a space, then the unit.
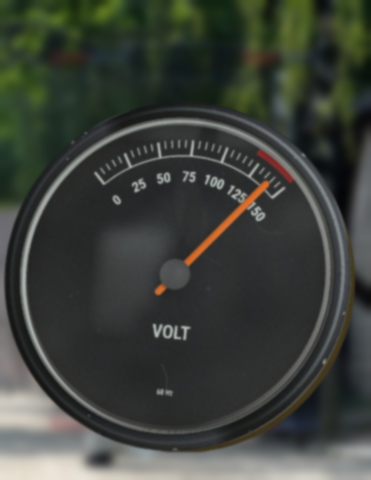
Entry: 140; V
